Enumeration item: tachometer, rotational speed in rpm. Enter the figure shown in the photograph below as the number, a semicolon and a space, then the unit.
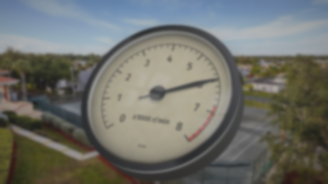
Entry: 6000; rpm
